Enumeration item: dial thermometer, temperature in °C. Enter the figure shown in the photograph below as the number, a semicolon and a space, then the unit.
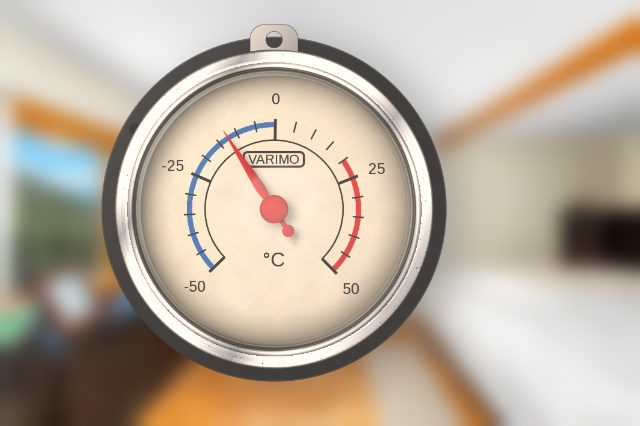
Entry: -12.5; °C
